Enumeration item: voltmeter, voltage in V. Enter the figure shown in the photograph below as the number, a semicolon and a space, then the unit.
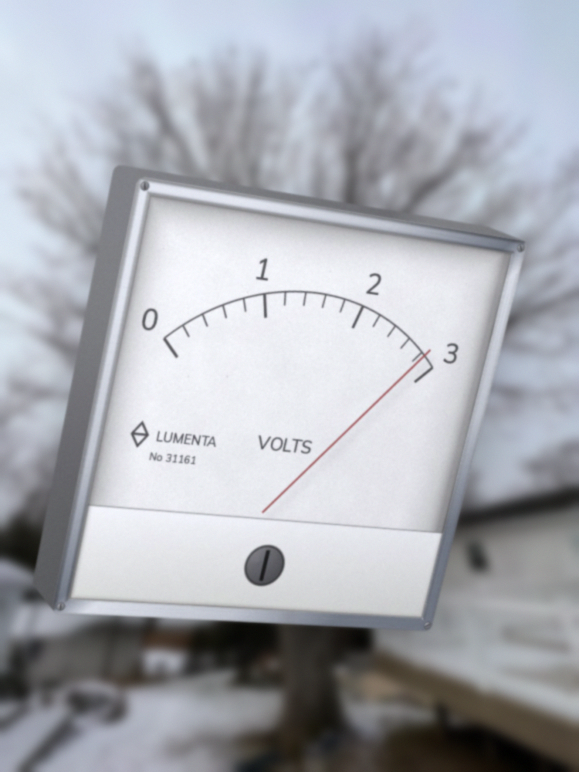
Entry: 2.8; V
